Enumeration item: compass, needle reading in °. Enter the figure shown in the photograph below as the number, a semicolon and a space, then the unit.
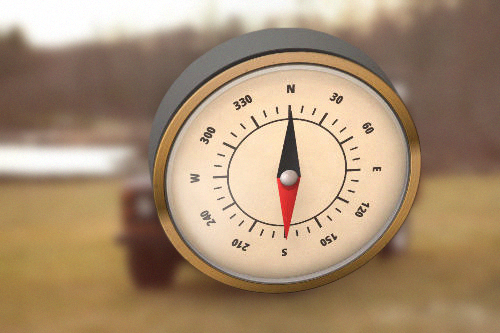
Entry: 180; °
